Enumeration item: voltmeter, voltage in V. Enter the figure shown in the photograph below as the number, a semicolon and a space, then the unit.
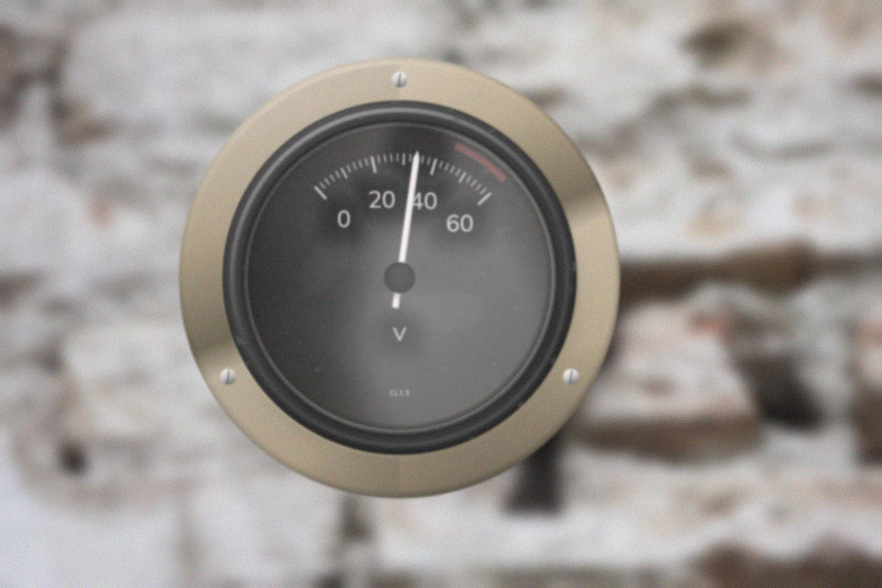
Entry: 34; V
